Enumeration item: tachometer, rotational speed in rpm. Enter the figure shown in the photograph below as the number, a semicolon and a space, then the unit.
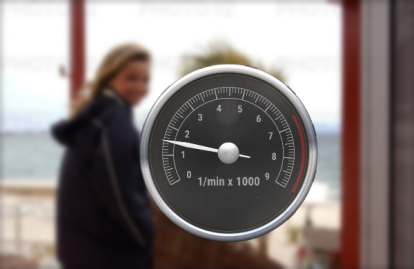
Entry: 1500; rpm
